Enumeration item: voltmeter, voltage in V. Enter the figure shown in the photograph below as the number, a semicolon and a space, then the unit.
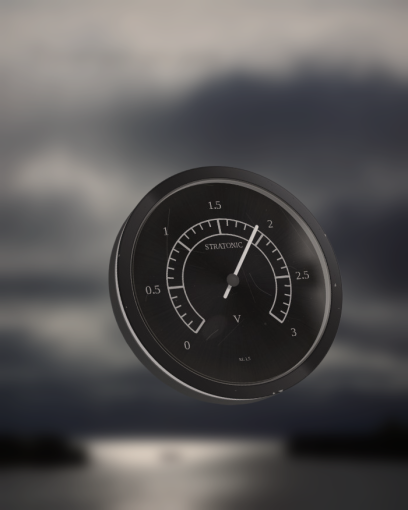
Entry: 1.9; V
